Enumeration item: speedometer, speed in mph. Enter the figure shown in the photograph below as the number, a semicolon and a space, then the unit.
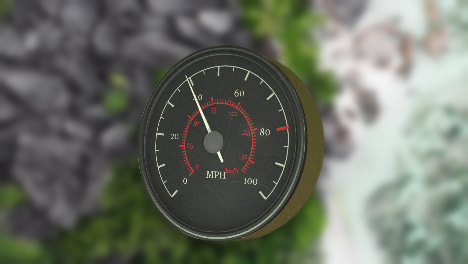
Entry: 40; mph
